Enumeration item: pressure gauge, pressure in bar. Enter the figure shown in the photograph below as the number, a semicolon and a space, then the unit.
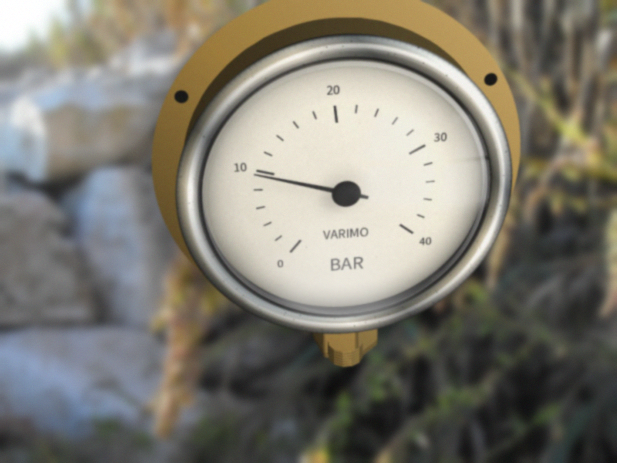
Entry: 10; bar
